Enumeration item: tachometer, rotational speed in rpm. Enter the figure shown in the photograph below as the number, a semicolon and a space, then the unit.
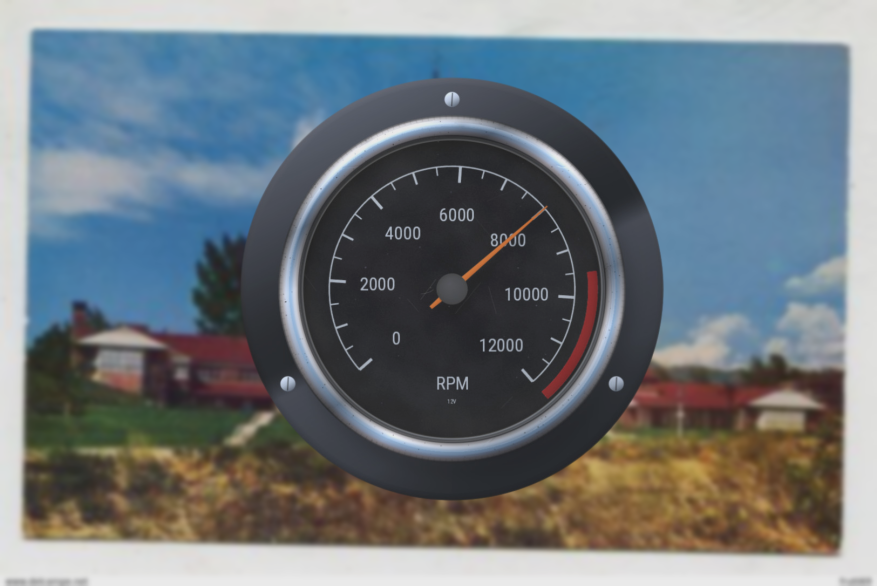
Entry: 8000; rpm
